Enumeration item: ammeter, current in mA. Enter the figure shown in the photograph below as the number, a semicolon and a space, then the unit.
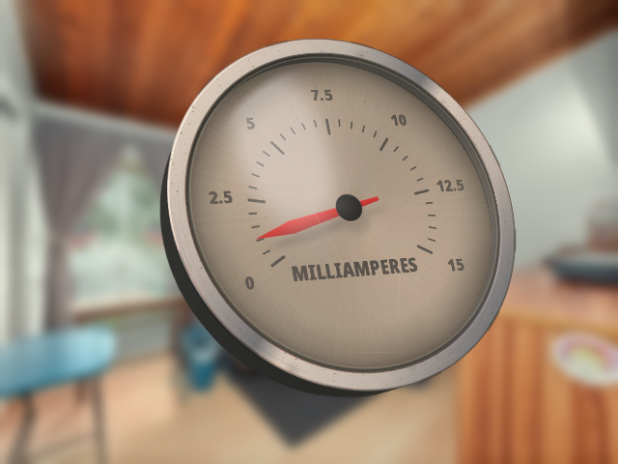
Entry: 1; mA
